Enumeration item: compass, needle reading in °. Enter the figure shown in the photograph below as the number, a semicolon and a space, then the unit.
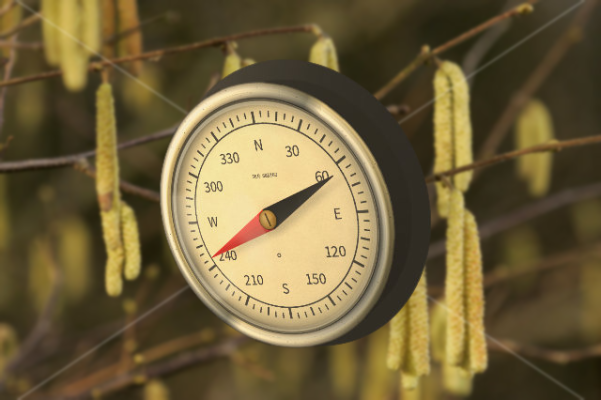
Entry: 245; °
